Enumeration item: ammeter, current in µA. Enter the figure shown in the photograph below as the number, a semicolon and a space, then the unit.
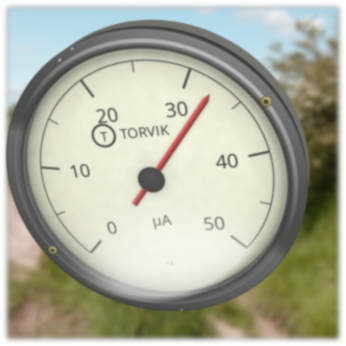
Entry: 32.5; µA
